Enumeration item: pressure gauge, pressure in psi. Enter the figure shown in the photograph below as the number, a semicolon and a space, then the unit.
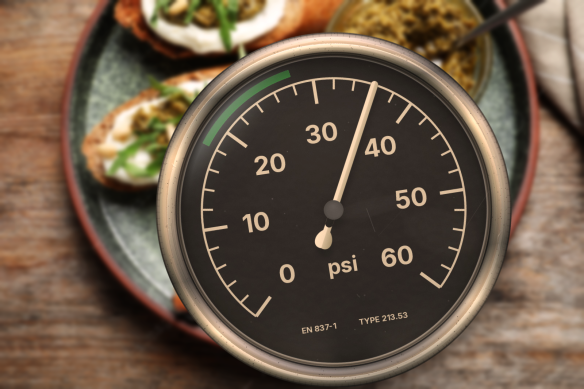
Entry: 36; psi
